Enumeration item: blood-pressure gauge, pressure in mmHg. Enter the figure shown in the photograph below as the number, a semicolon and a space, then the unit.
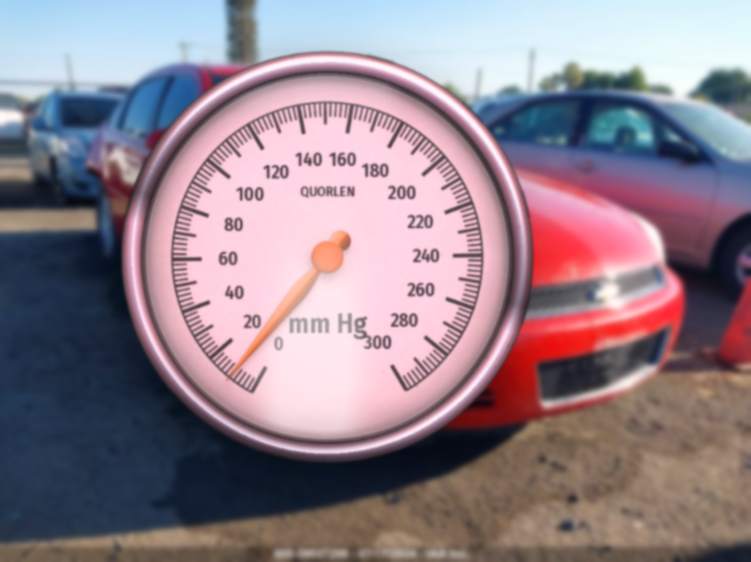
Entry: 10; mmHg
